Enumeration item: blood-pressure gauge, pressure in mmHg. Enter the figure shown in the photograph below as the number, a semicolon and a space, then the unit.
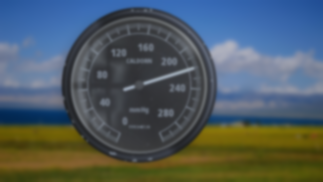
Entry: 220; mmHg
